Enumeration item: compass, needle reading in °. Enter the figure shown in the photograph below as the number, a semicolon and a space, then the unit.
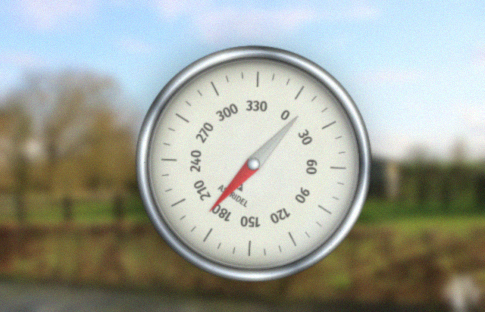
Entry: 190; °
